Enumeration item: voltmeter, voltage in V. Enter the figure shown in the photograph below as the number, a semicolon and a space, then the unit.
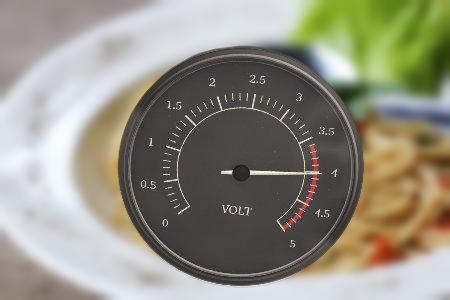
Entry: 4; V
